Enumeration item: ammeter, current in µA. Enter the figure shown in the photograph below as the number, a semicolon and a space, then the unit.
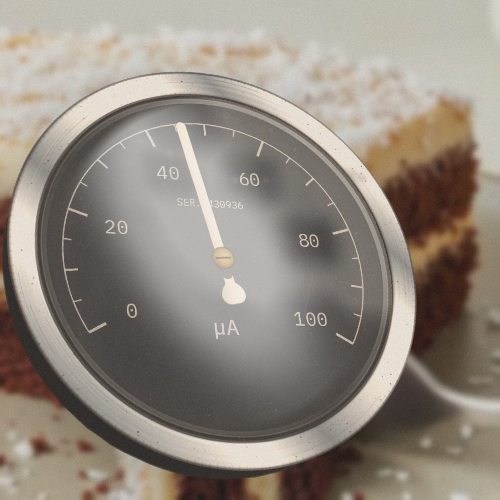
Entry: 45; µA
